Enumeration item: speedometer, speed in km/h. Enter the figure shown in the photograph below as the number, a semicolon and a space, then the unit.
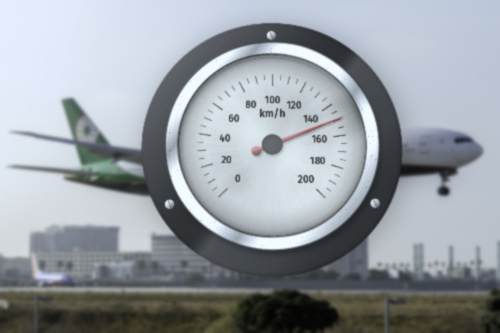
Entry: 150; km/h
